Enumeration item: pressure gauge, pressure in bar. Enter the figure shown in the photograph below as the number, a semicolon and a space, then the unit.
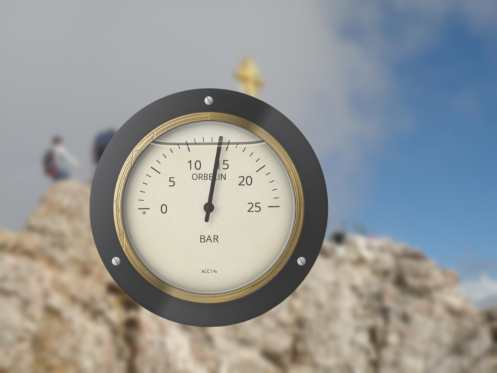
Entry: 14; bar
